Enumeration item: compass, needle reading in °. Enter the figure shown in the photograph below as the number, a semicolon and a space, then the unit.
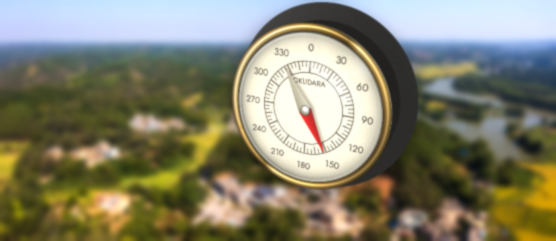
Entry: 150; °
